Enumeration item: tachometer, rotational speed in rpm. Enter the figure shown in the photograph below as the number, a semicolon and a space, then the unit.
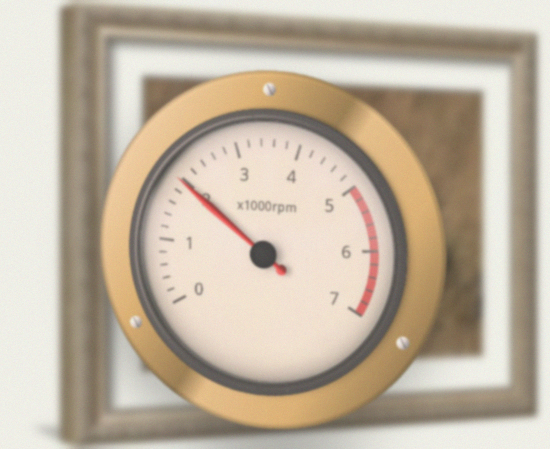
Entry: 2000; rpm
